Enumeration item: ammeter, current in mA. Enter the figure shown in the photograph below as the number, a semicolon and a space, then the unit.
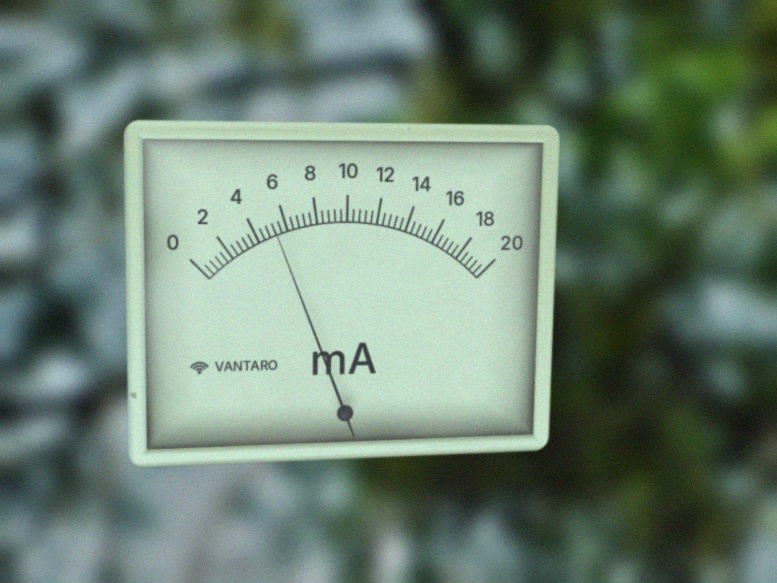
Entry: 5.2; mA
